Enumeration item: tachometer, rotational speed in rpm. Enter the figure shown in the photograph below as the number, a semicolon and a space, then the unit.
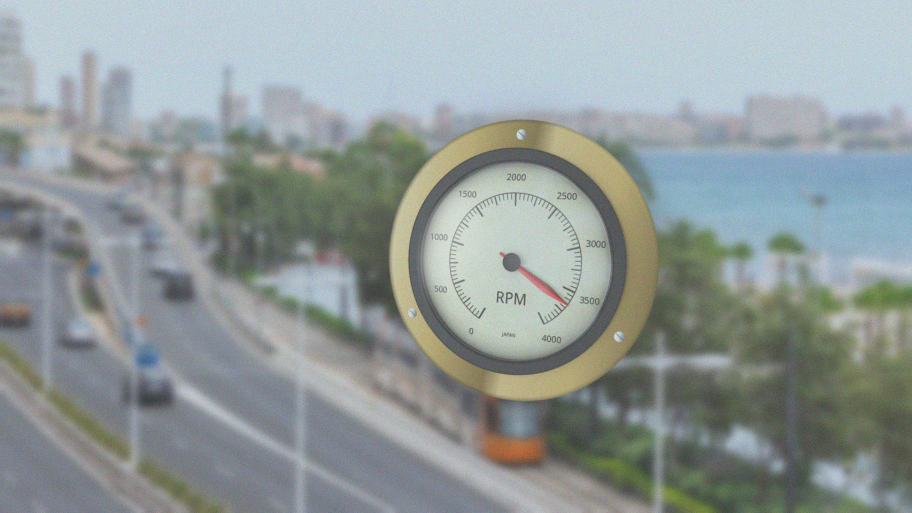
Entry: 3650; rpm
